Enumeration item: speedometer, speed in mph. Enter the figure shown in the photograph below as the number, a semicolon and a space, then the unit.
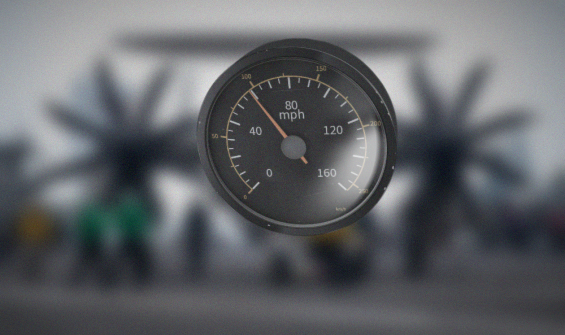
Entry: 60; mph
